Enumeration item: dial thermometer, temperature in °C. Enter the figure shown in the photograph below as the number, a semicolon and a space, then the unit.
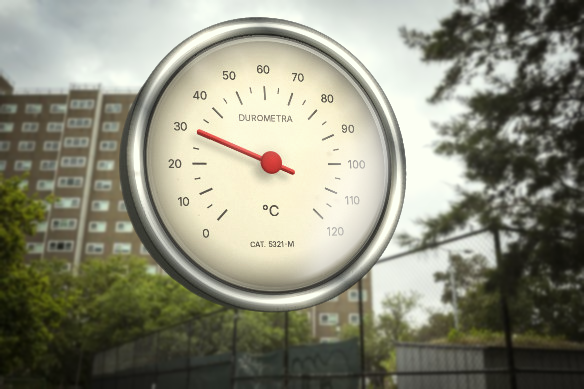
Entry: 30; °C
